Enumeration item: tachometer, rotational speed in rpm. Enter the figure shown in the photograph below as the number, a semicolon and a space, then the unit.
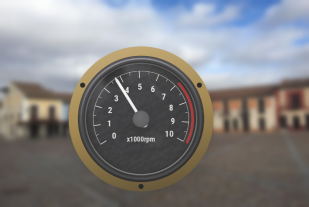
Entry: 3750; rpm
